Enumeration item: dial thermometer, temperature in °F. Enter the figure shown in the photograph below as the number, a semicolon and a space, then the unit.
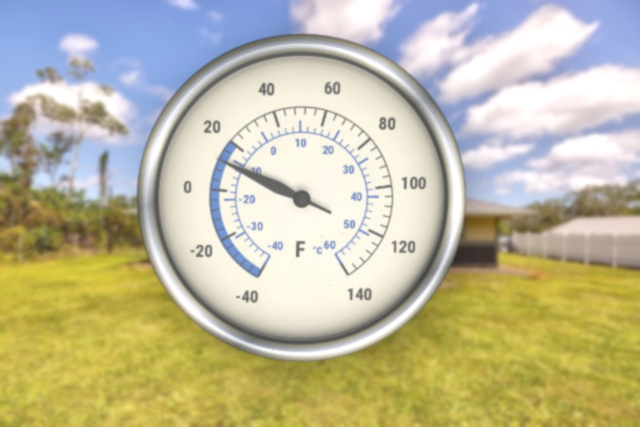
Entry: 12; °F
